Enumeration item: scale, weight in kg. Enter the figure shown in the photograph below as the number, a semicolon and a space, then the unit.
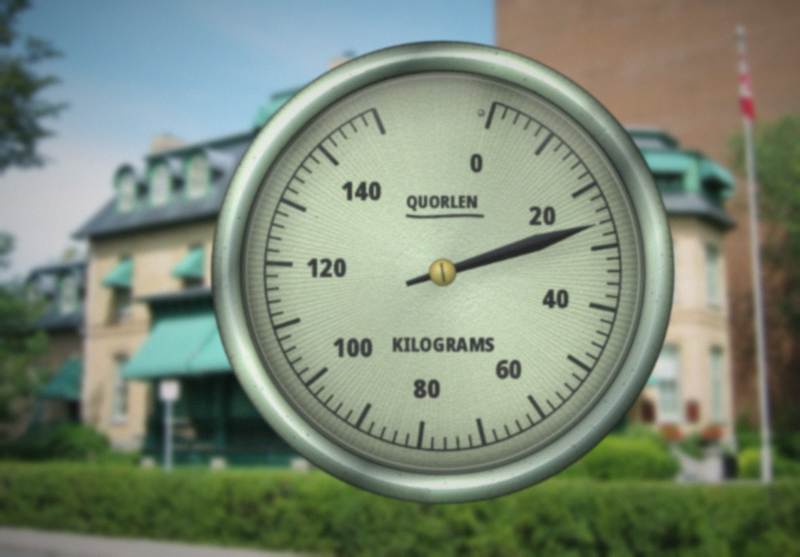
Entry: 26; kg
